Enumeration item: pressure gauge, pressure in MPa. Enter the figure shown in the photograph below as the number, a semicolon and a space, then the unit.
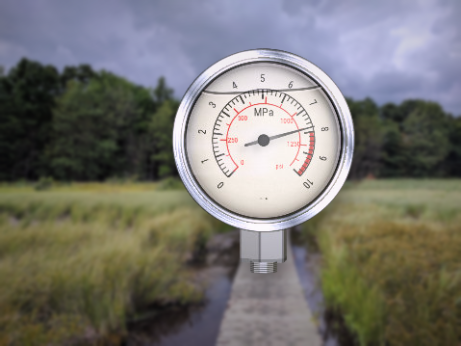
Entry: 7.8; MPa
